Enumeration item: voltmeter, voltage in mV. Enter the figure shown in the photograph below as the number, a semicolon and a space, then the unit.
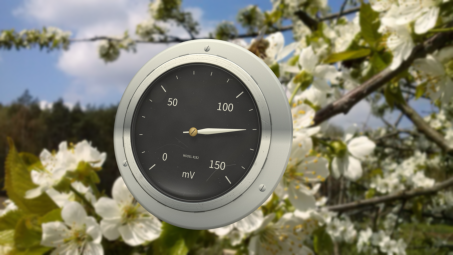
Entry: 120; mV
